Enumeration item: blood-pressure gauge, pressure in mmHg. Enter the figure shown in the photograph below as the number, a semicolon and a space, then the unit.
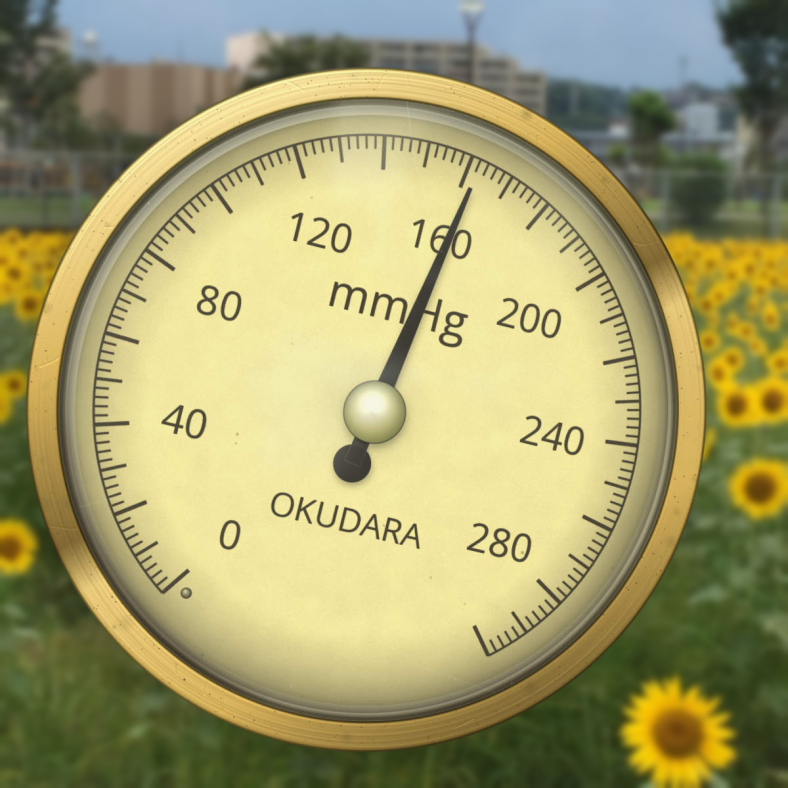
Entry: 162; mmHg
